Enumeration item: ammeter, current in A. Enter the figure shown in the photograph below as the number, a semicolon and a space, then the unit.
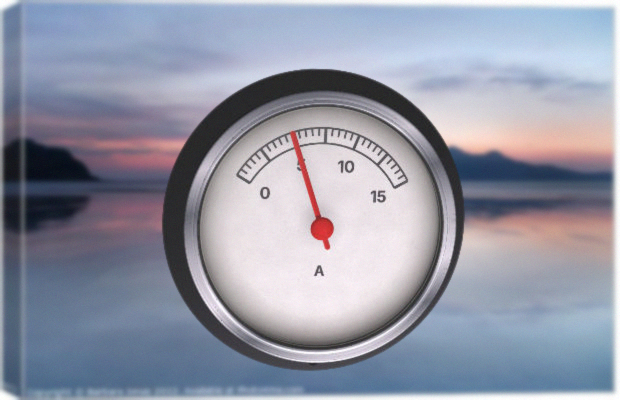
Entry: 5; A
